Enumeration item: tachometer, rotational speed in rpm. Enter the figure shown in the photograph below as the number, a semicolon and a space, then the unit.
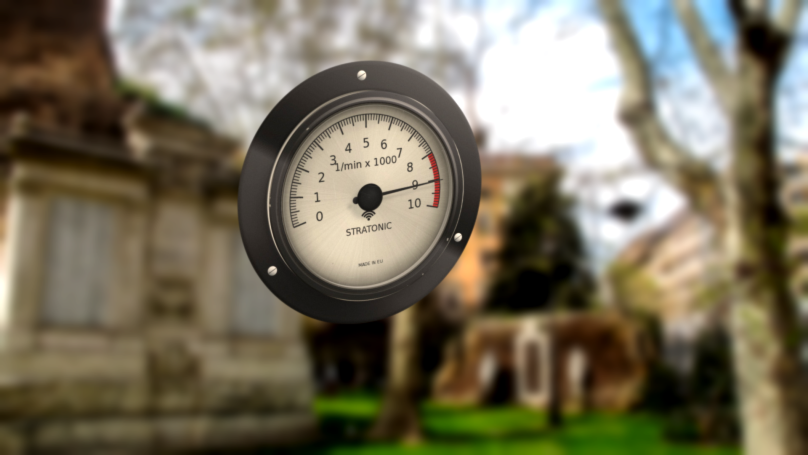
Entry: 9000; rpm
